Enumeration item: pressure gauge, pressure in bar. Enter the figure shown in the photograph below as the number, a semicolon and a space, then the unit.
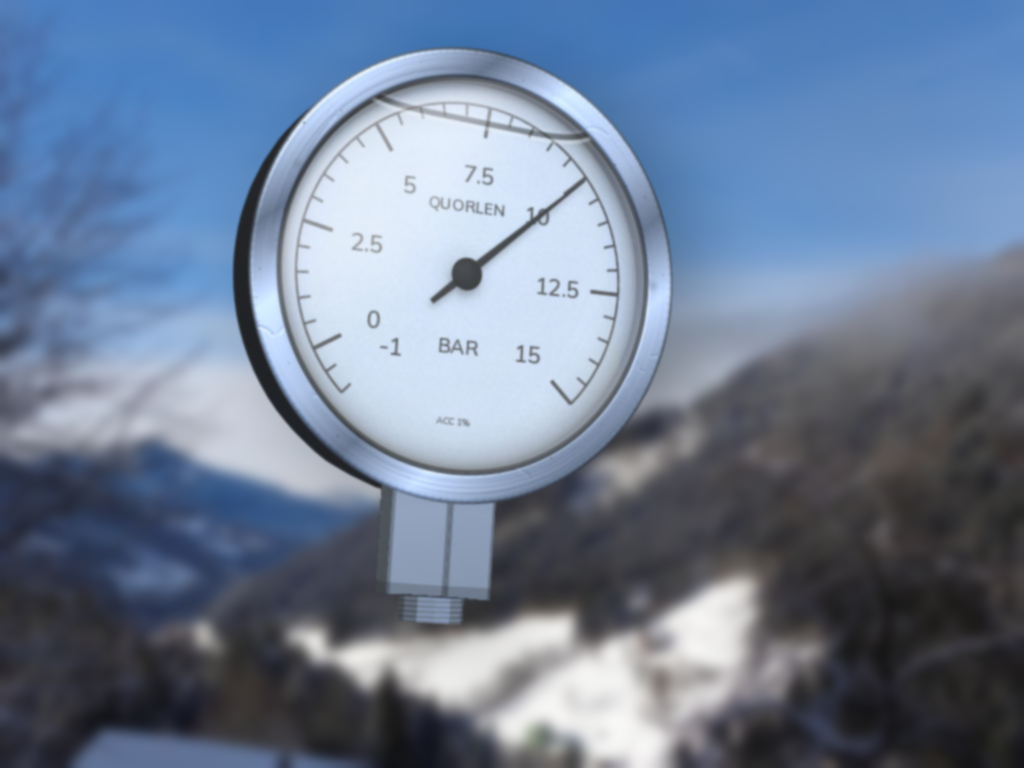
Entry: 10; bar
